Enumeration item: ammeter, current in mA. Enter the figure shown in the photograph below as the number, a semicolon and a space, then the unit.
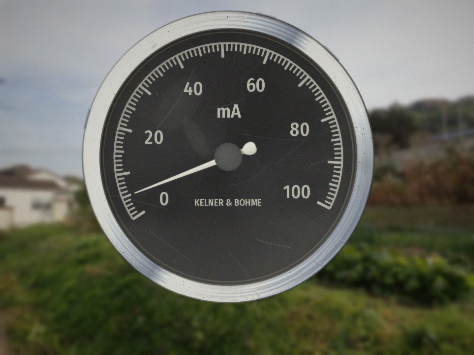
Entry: 5; mA
